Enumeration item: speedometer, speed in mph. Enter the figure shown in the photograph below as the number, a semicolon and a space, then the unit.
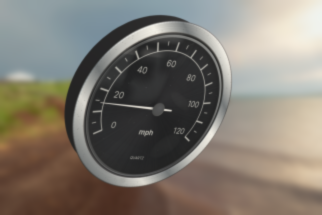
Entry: 15; mph
